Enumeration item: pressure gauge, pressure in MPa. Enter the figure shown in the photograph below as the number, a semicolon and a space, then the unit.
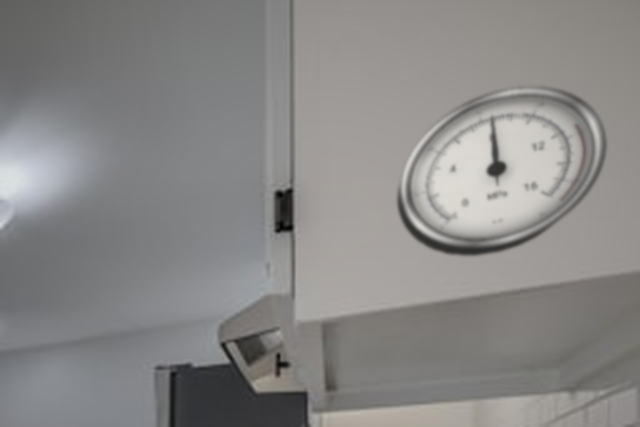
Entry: 8; MPa
